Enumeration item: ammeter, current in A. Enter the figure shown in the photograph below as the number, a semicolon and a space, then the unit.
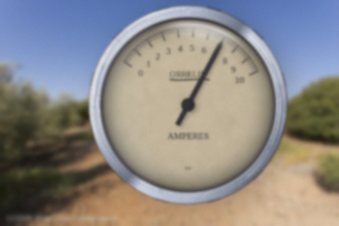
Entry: 7; A
